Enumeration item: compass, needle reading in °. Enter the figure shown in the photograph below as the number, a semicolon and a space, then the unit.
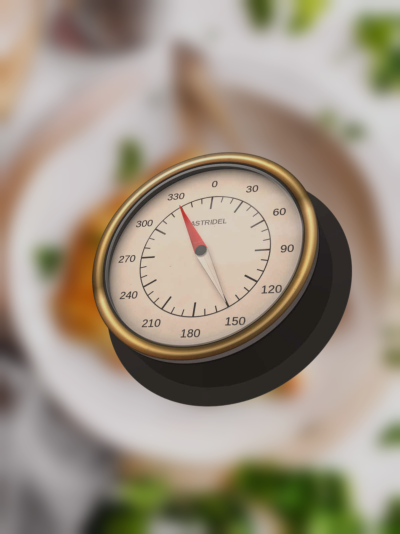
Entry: 330; °
